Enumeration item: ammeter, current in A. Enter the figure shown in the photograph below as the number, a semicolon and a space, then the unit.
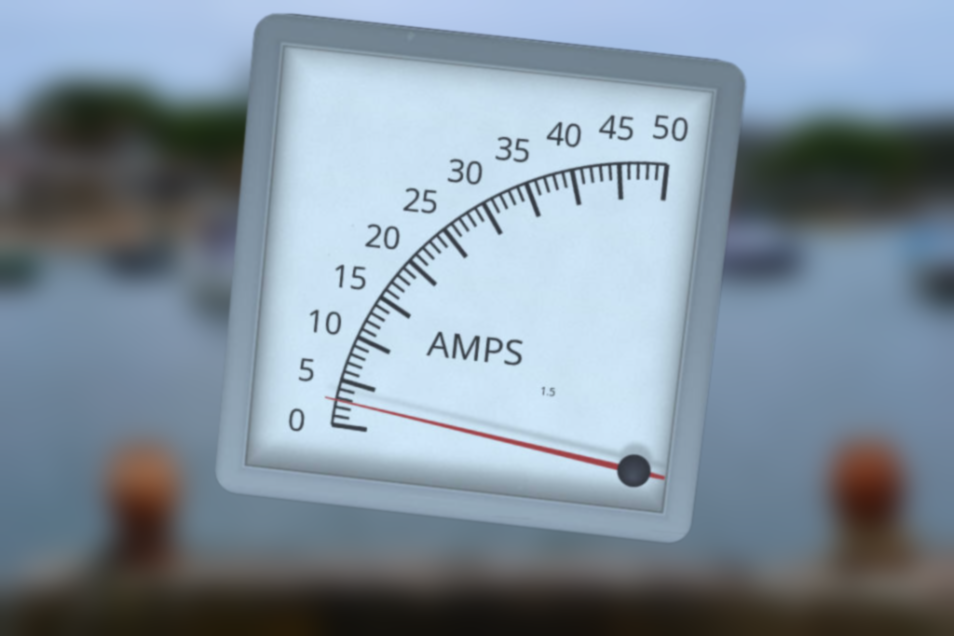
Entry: 3; A
